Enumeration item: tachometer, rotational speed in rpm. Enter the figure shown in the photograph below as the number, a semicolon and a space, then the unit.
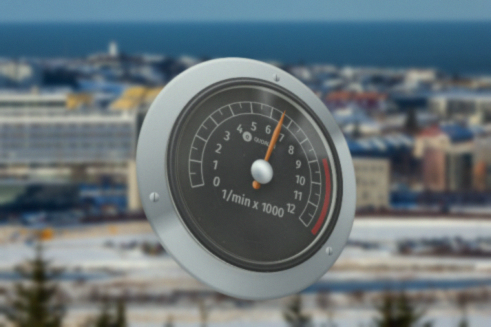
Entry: 6500; rpm
